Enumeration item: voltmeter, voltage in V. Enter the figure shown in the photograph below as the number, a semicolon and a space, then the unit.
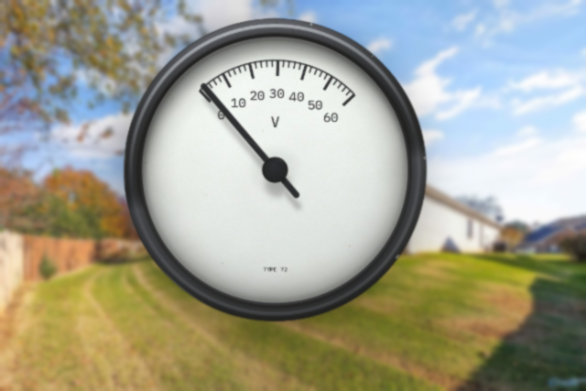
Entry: 2; V
